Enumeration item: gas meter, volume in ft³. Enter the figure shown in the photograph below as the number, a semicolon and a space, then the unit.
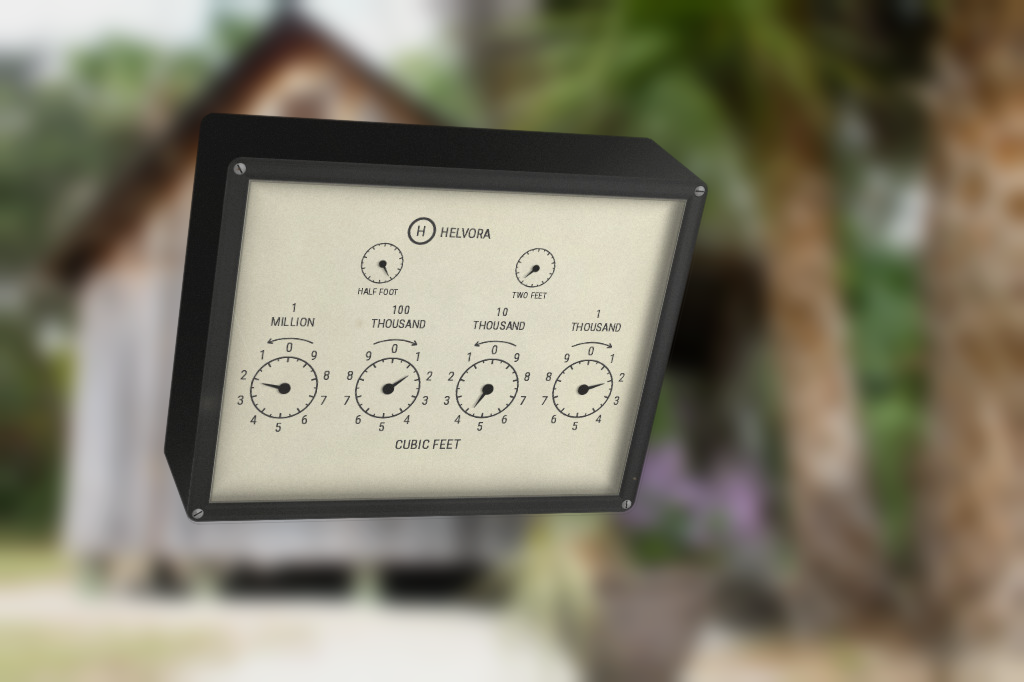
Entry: 214200; ft³
